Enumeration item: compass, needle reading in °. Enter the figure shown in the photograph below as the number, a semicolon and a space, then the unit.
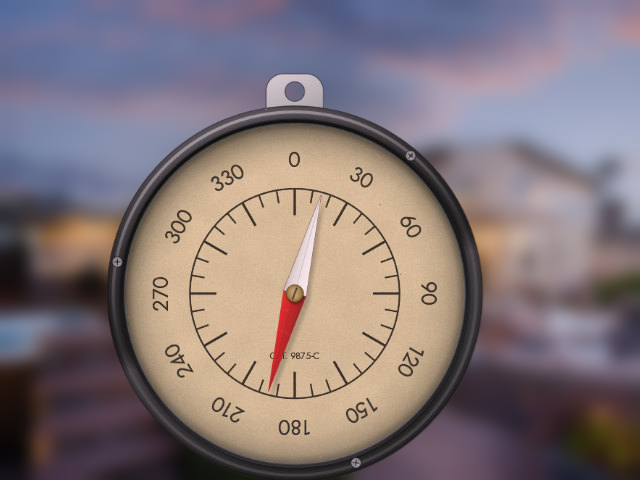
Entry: 195; °
